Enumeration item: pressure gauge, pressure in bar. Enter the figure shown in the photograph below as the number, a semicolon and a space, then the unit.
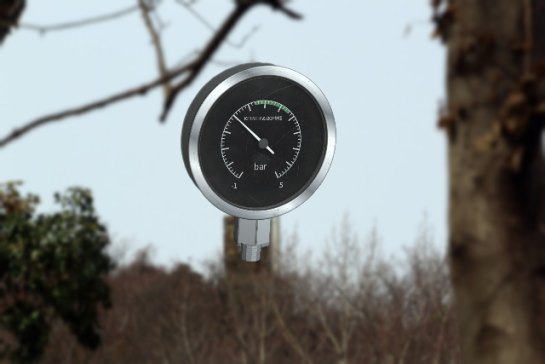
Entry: 1; bar
